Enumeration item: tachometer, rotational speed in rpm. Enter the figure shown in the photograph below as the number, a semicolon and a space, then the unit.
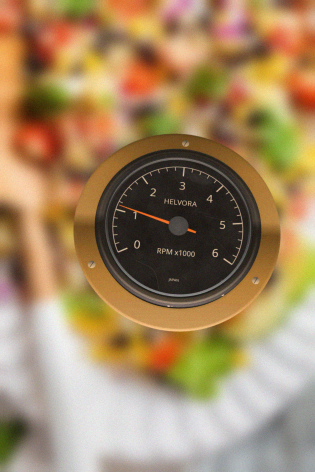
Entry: 1100; rpm
